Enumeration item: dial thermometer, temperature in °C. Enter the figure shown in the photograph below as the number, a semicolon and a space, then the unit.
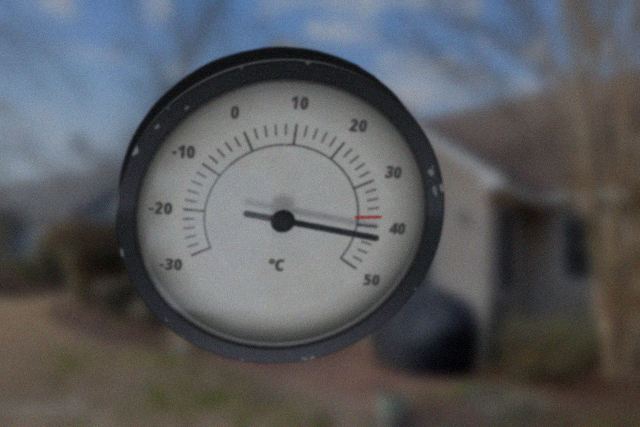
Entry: 42; °C
